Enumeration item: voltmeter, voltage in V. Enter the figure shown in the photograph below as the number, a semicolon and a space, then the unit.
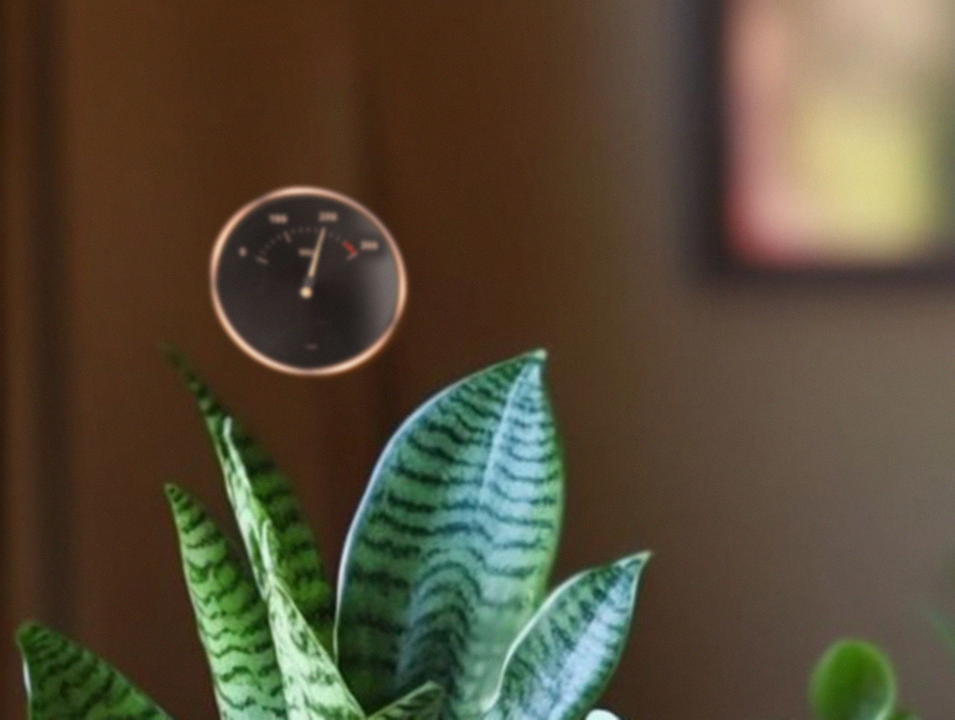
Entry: 200; V
